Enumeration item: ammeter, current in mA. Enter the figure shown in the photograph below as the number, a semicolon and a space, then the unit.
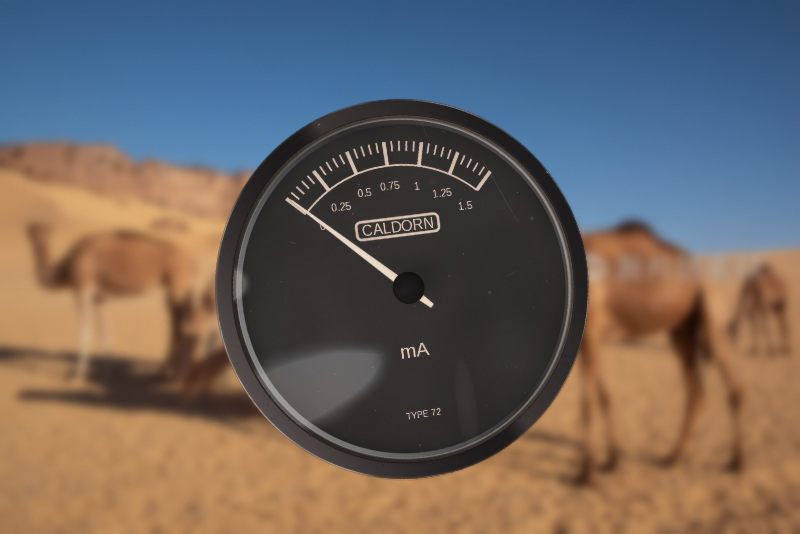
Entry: 0; mA
